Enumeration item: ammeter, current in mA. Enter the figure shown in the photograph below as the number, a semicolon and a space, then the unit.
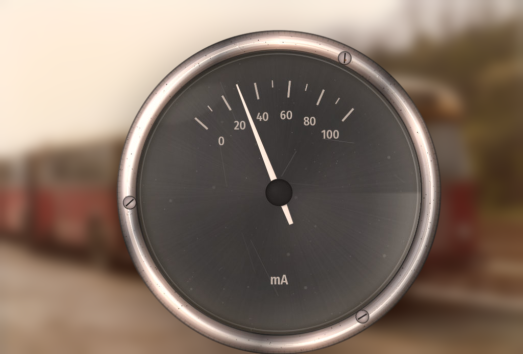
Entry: 30; mA
